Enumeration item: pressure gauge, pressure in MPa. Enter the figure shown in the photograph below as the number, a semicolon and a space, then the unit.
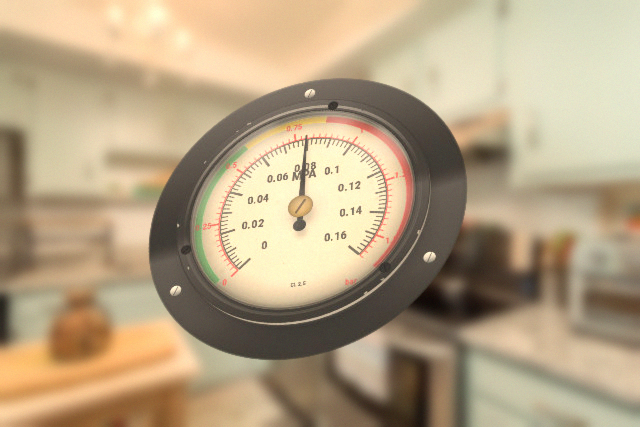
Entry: 0.08; MPa
